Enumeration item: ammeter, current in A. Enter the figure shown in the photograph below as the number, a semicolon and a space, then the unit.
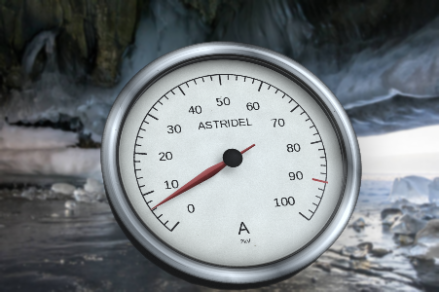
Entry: 6; A
